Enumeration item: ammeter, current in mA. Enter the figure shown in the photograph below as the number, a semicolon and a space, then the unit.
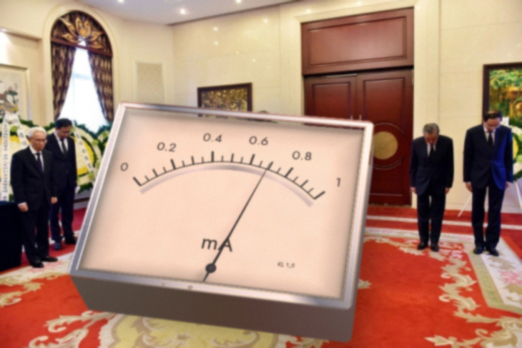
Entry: 0.7; mA
